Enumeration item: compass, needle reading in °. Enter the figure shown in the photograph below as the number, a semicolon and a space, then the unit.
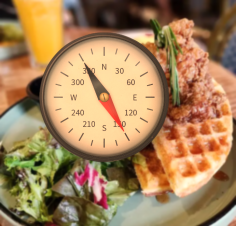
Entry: 150; °
